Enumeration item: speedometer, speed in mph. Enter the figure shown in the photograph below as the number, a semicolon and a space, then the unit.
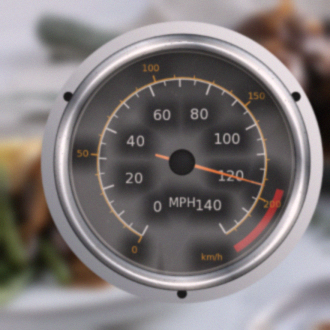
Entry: 120; mph
